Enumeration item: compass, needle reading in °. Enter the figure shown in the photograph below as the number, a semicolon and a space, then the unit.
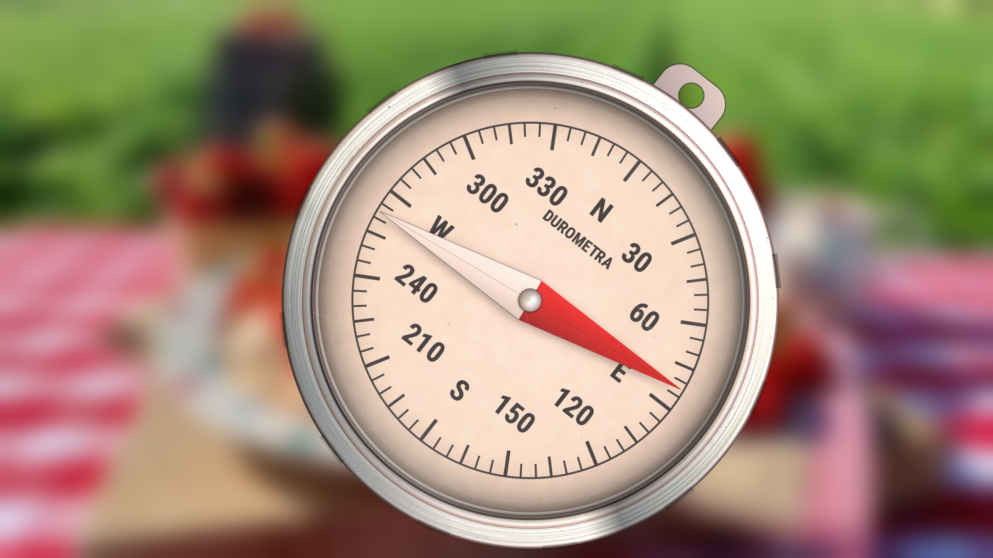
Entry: 82.5; °
